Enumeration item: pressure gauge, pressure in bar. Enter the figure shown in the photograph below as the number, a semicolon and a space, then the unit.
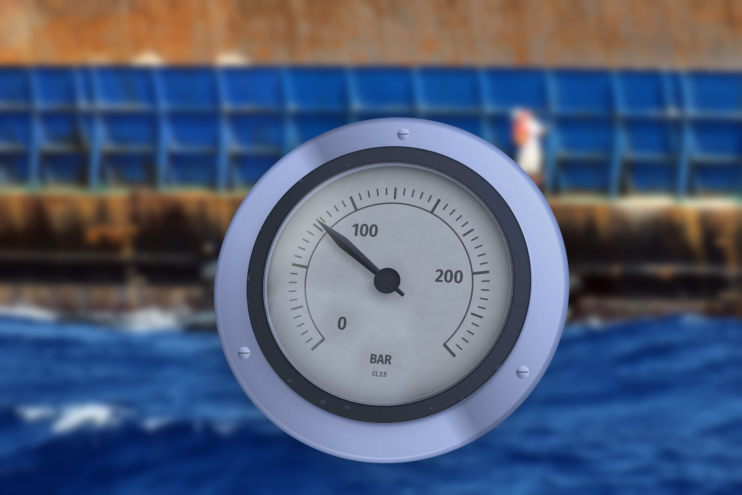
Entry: 77.5; bar
